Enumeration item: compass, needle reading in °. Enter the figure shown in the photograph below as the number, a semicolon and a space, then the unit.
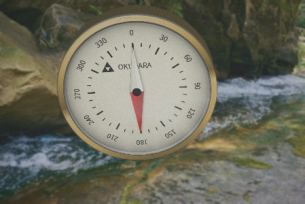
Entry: 180; °
